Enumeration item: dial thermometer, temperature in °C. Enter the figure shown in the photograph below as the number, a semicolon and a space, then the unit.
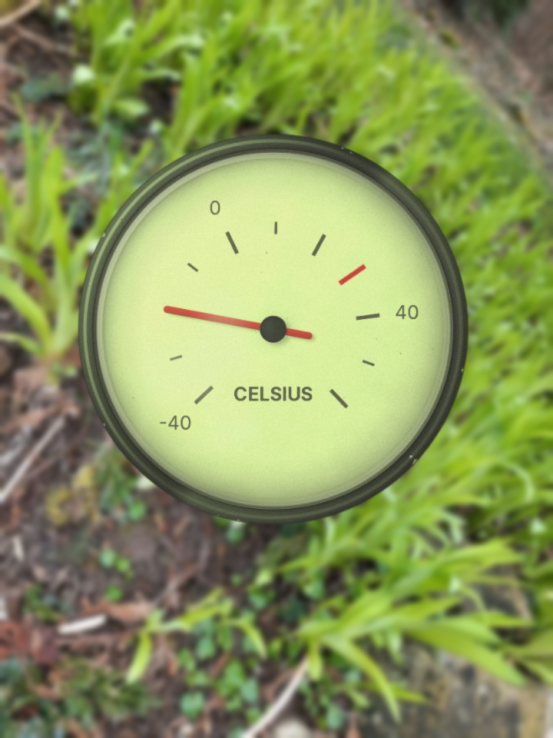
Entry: -20; °C
